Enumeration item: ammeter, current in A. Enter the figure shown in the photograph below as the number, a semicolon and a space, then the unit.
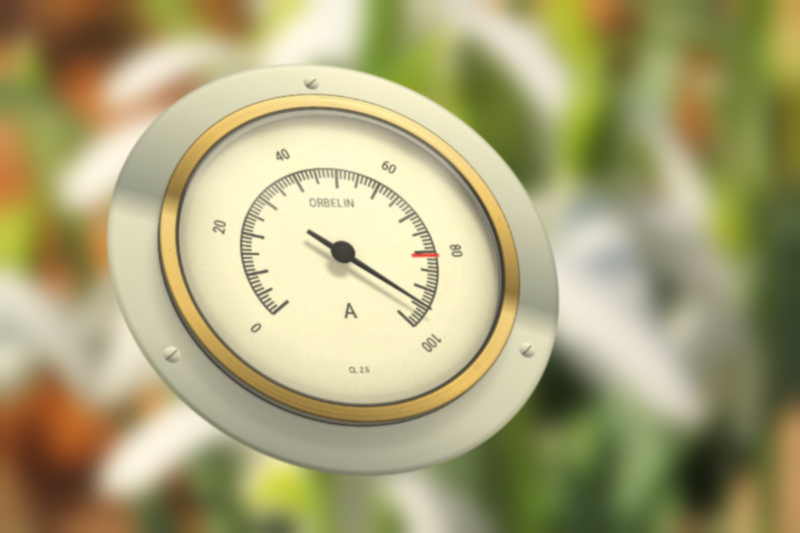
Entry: 95; A
